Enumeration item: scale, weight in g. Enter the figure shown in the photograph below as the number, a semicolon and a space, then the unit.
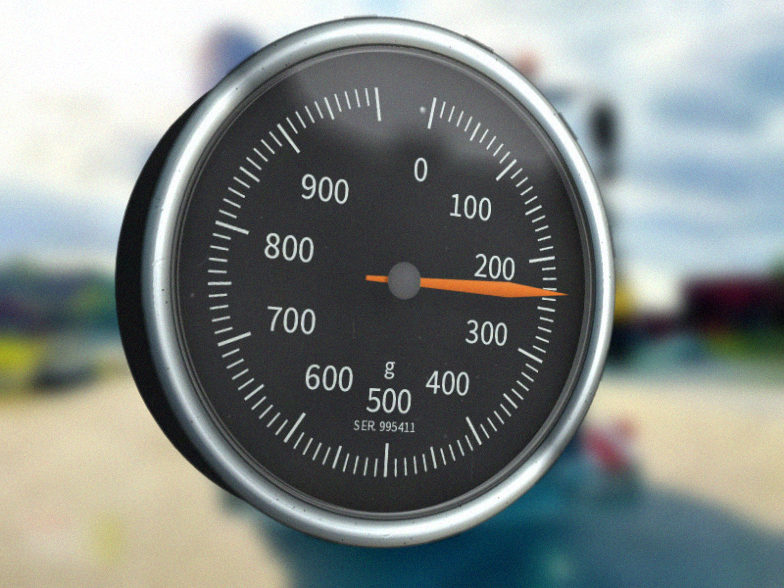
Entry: 235; g
